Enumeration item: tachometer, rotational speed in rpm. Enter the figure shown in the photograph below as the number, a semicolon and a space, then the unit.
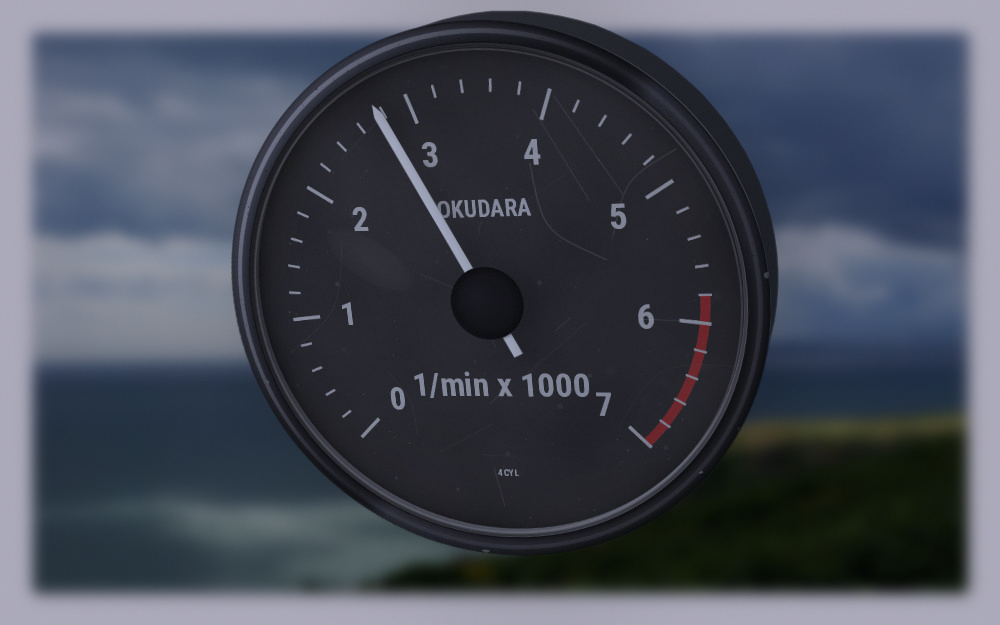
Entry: 2800; rpm
